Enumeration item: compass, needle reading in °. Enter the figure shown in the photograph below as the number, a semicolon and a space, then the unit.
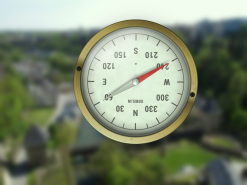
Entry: 240; °
